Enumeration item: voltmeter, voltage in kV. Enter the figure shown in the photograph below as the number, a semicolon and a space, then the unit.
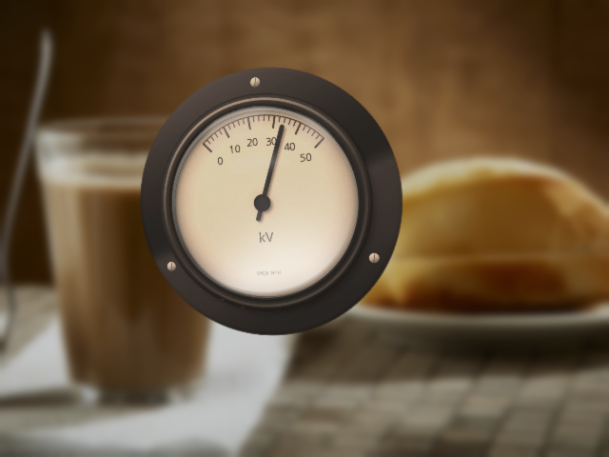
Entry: 34; kV
